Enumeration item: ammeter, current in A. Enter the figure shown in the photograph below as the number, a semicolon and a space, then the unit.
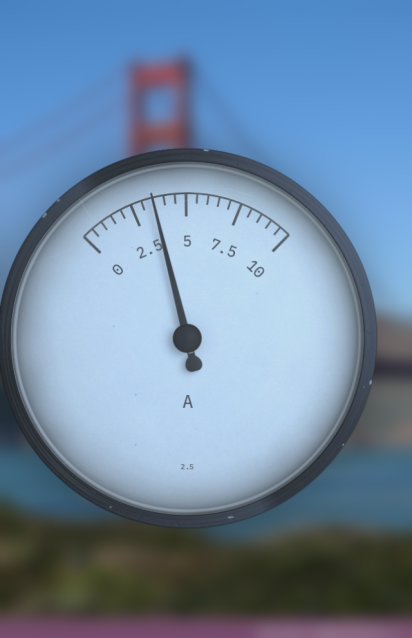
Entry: 3.5; A
